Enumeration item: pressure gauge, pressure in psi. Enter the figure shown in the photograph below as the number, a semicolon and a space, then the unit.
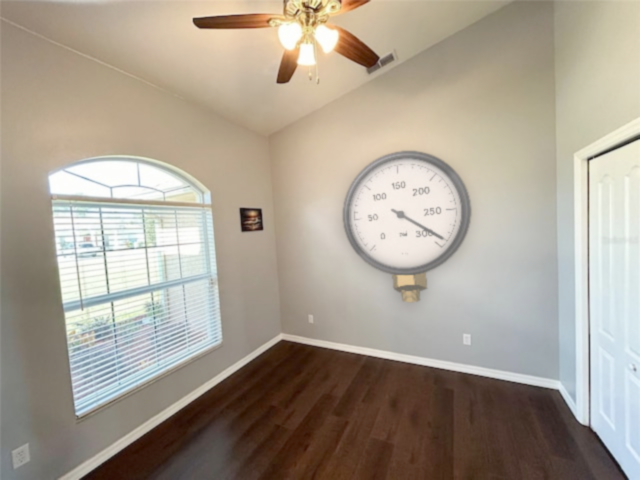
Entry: 290; psi
